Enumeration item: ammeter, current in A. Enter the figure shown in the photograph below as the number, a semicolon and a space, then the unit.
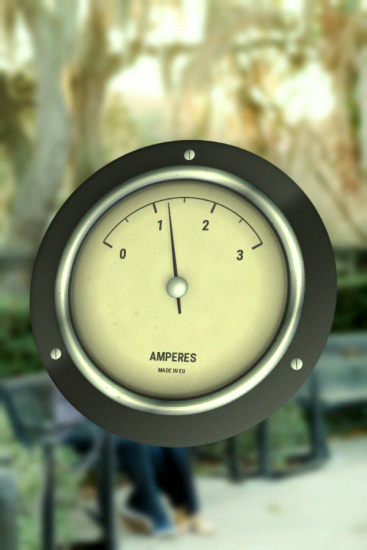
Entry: 1.25; A
